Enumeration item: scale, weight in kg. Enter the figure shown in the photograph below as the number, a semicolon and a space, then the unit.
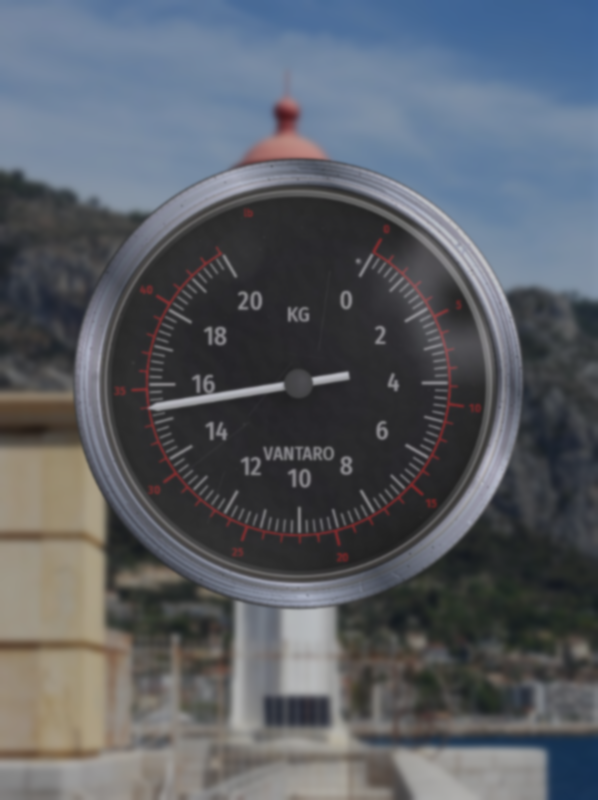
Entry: 15.4; kg
